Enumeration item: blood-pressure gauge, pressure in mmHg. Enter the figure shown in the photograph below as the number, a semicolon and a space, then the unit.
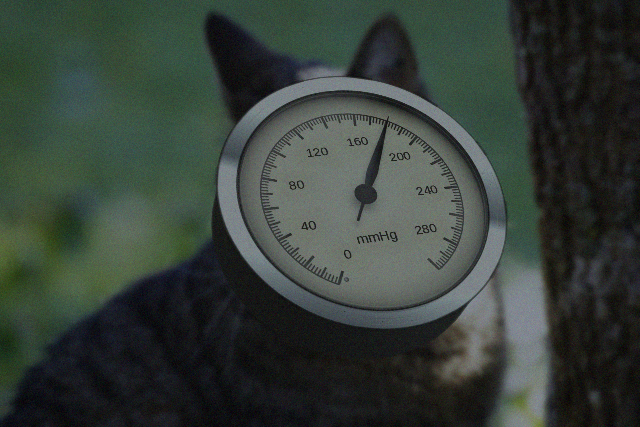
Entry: 180; mmHg
